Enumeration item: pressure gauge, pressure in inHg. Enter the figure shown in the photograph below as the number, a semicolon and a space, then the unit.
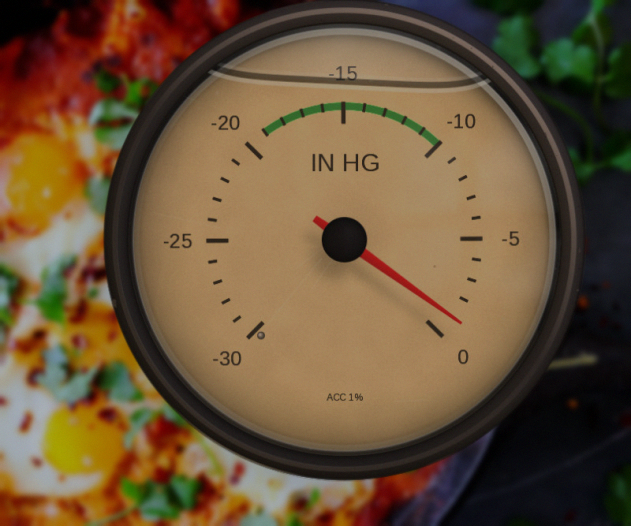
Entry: -1; inHg
